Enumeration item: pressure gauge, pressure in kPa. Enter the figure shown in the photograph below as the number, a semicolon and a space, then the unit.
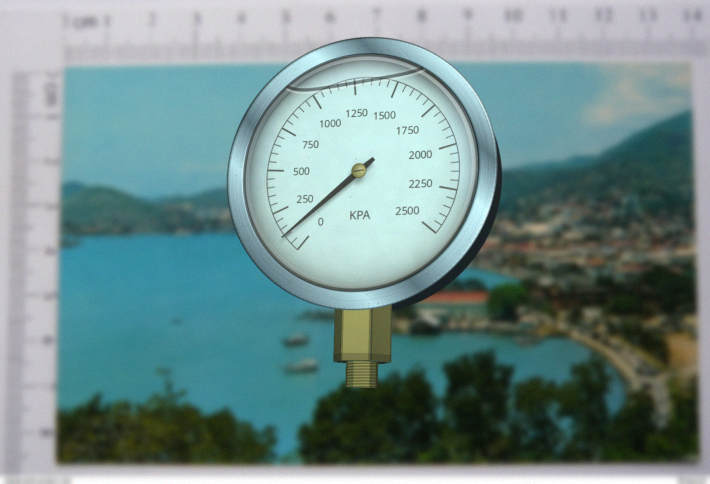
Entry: 100; kPa
